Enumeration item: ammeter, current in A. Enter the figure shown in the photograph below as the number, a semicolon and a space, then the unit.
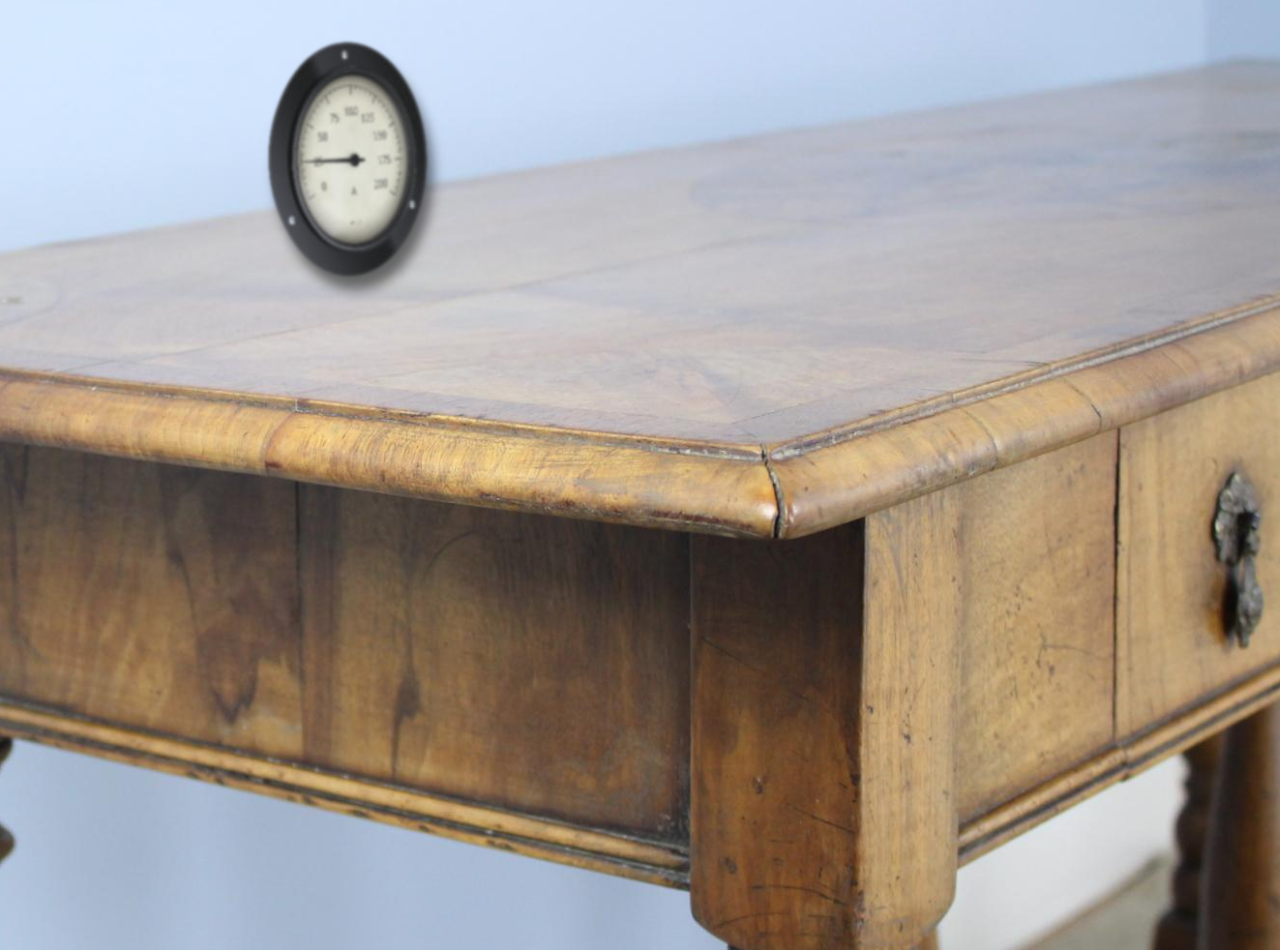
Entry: 25; A
